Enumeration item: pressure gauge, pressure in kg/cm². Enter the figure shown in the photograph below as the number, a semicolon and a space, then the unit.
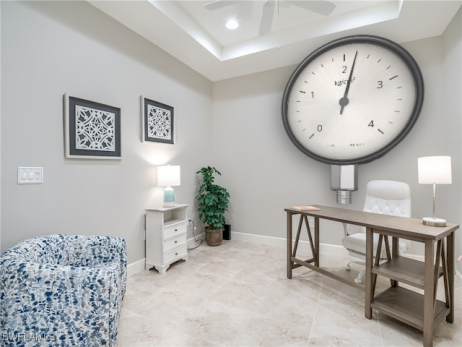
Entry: 2.2; kg/cm²
